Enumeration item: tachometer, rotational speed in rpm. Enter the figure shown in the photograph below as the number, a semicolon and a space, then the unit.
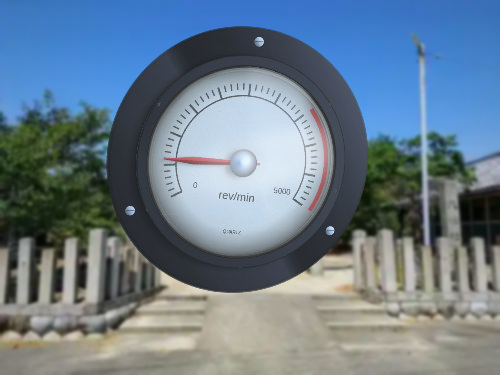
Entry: 600; rpm
